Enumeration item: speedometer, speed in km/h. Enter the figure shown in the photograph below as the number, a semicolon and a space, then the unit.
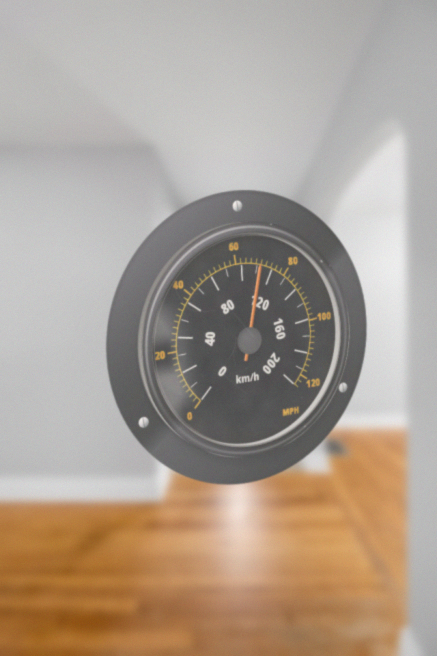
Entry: 110; km/h
